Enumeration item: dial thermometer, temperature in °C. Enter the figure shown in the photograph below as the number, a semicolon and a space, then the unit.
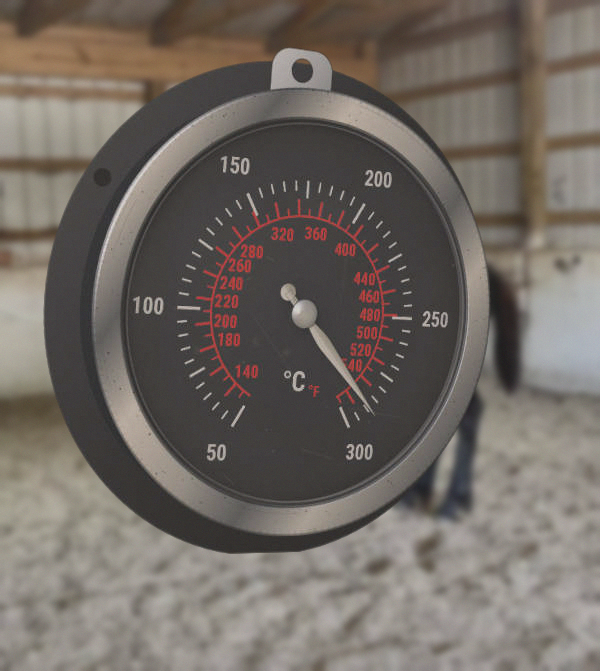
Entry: 290; °C
